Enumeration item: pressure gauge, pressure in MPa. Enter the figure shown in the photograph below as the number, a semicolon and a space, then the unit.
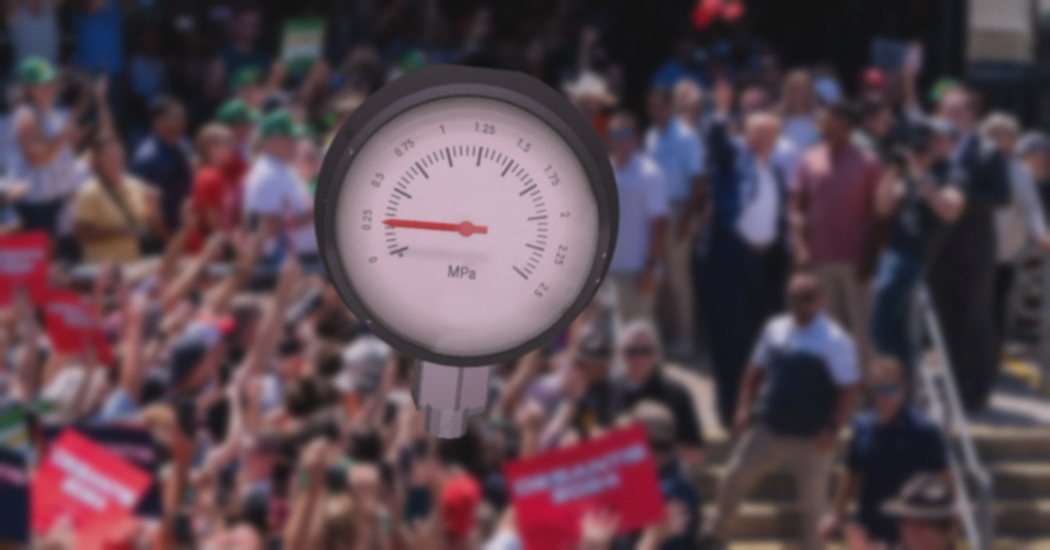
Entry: 0.25; MPa
